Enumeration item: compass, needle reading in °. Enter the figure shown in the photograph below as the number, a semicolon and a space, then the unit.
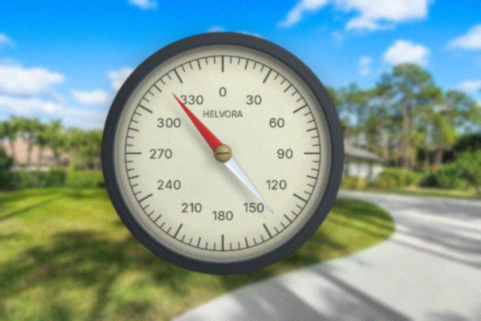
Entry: 320; °
